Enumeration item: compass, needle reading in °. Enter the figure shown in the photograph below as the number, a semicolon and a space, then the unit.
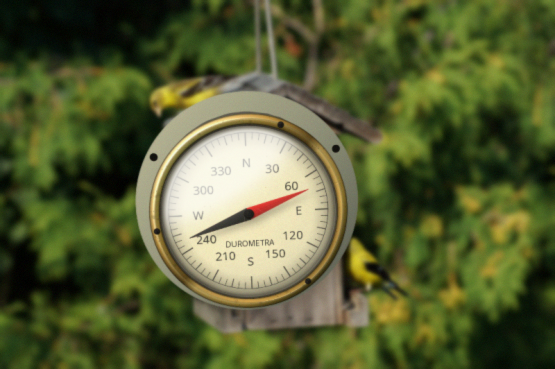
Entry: 70; °
